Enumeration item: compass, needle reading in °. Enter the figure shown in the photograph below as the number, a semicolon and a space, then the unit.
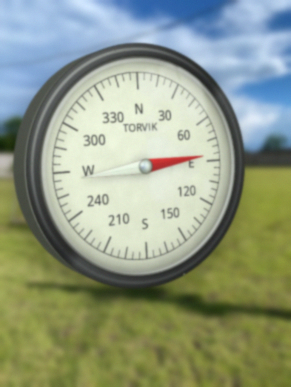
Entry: 85; °
